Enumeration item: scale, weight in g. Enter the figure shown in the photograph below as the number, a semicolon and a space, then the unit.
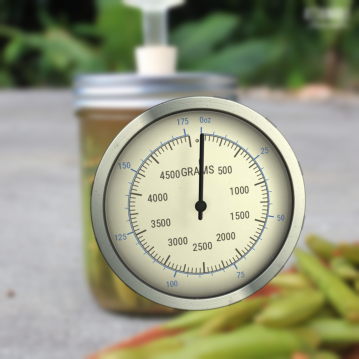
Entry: 0; g
